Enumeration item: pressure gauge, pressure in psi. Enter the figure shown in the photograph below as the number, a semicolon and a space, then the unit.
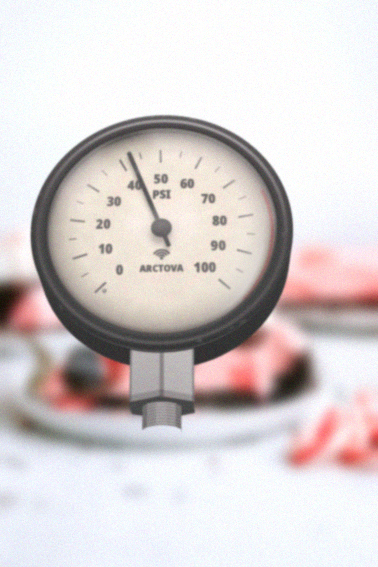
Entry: 42.5; psi
